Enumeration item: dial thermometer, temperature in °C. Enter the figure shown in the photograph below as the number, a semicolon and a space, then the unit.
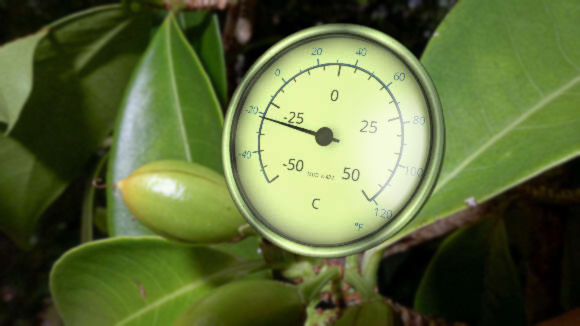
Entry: -30; °C
